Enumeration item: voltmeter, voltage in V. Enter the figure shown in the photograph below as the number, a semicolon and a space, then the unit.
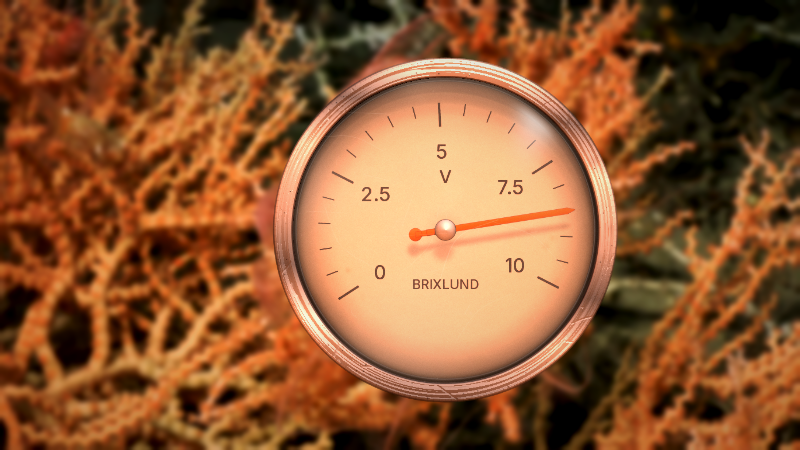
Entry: 8.5; V
